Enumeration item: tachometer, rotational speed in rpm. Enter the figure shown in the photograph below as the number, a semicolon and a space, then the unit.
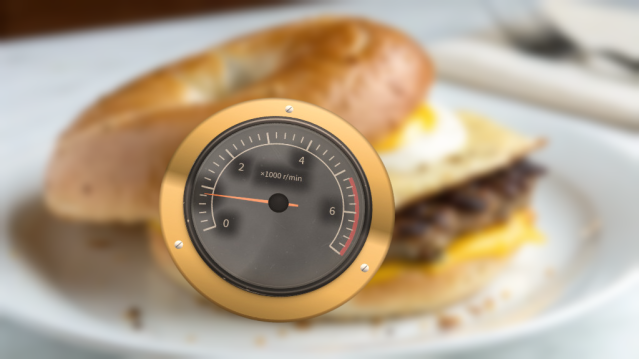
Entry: 800; rpm
